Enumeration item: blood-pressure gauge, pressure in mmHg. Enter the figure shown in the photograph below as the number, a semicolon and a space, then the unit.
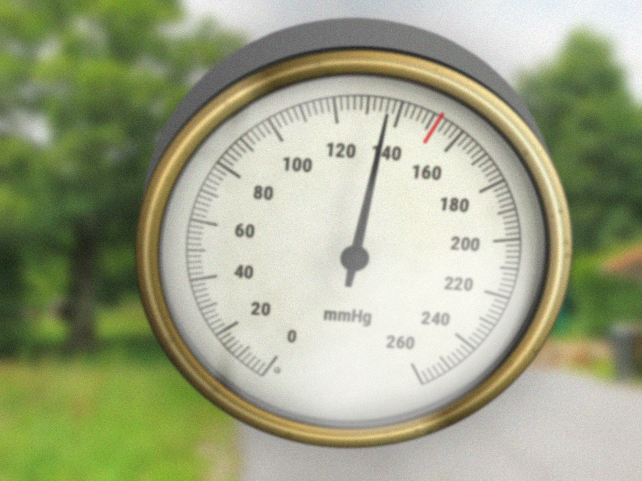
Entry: 136; mmHg
